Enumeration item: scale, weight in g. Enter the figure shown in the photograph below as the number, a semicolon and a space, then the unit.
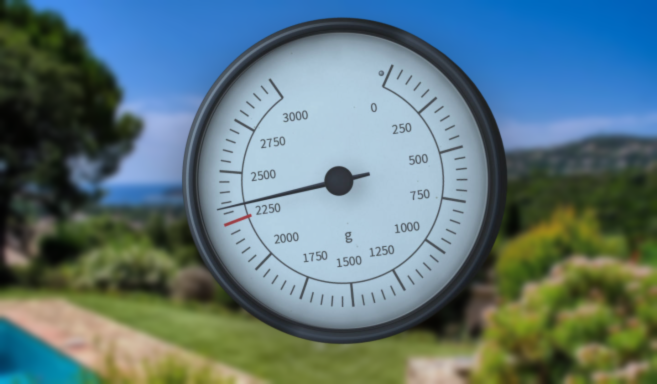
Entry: 2325; g
